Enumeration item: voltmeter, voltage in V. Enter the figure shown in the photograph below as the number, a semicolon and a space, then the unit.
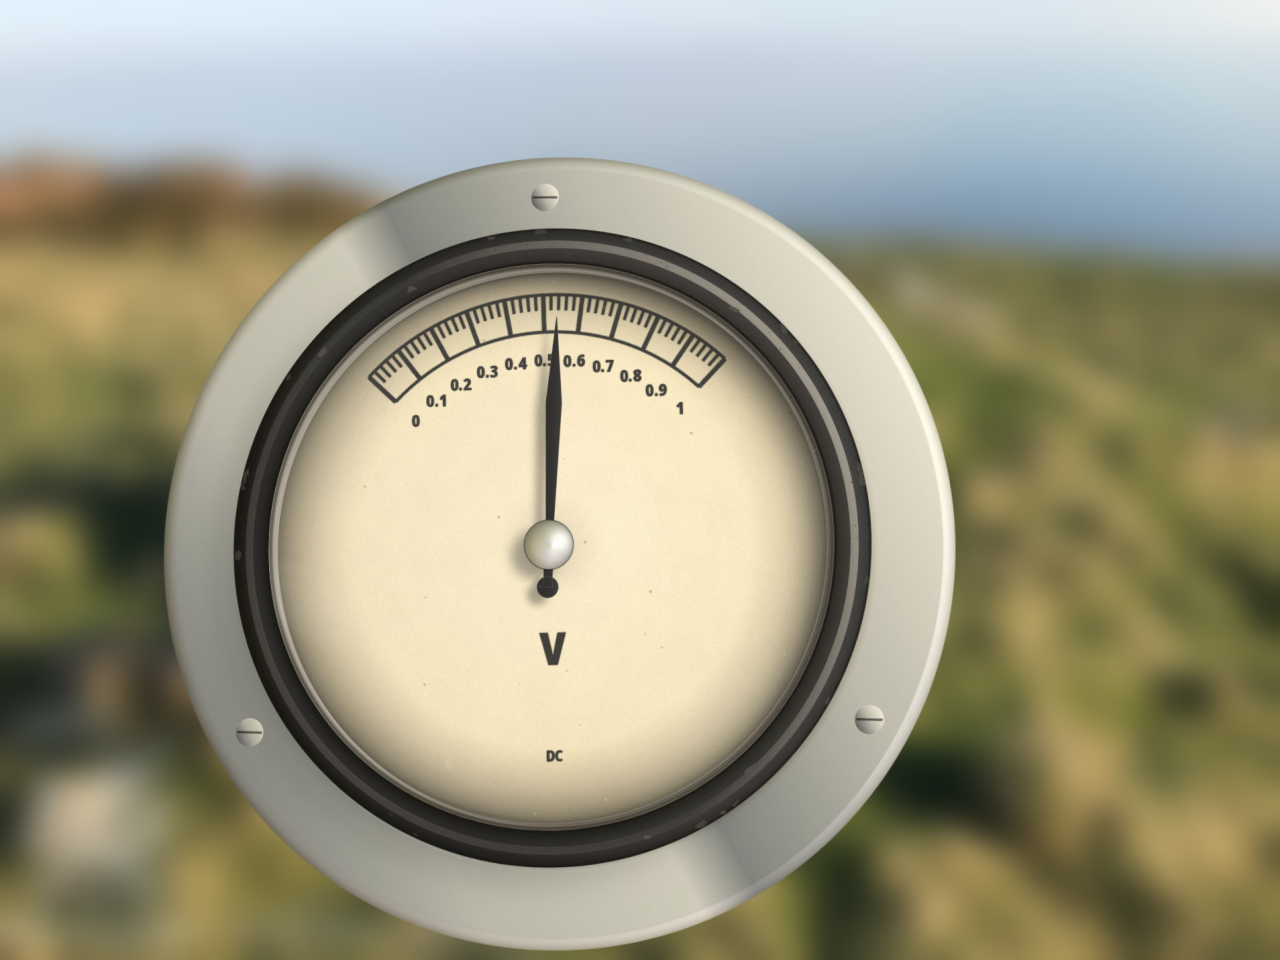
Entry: 0.54; V
